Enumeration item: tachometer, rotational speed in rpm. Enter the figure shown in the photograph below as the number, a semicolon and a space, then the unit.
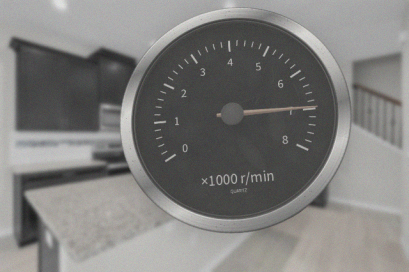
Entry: 7000; rpm
